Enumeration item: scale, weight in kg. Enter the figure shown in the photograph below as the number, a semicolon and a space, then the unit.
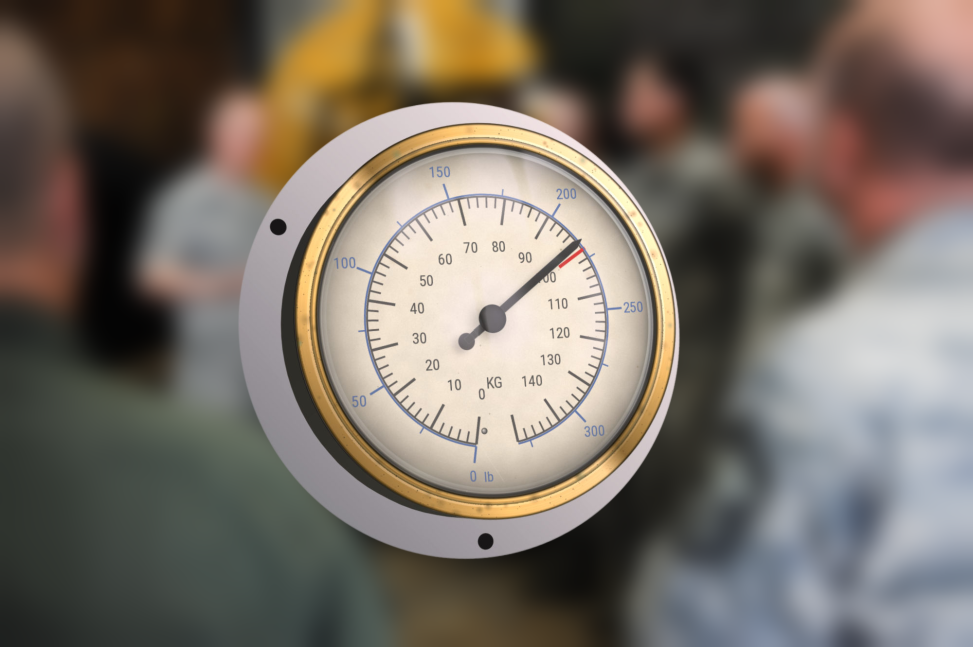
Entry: 98; kg
